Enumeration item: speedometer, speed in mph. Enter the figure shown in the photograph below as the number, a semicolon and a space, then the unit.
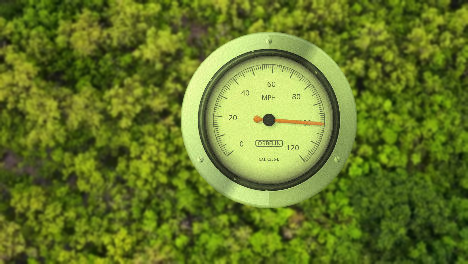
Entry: 100; mph
